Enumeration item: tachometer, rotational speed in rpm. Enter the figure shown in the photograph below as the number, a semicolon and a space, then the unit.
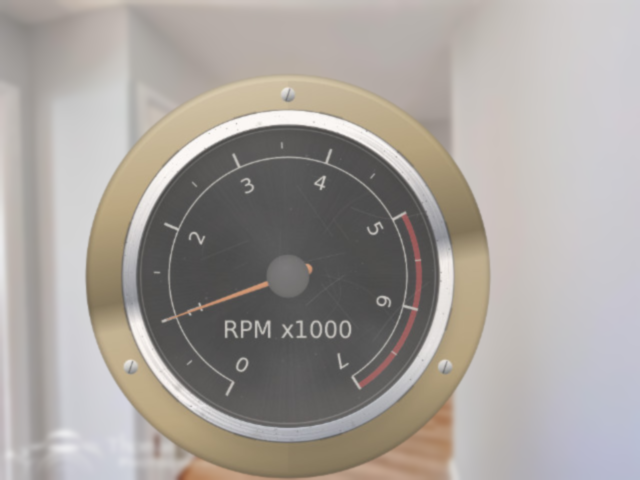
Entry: 1000; rpm
